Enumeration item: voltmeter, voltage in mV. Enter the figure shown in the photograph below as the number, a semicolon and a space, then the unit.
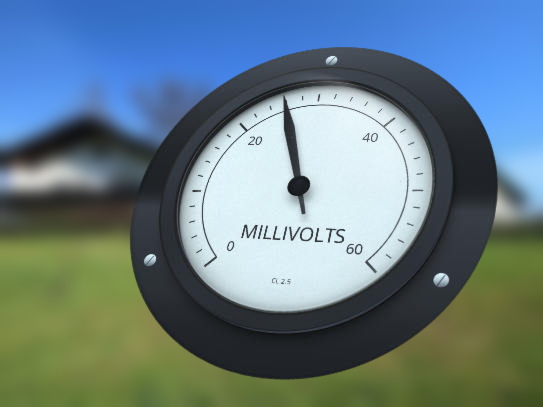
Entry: 26; mV
